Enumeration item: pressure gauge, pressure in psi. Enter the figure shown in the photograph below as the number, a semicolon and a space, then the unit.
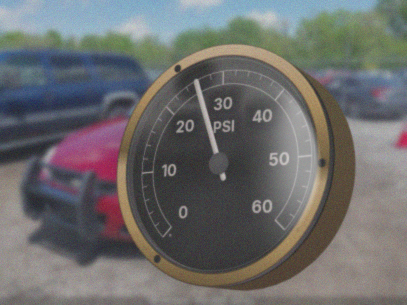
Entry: 26; psi
